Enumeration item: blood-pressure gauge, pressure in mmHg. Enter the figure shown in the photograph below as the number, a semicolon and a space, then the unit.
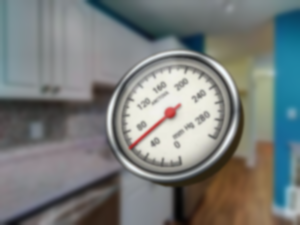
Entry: 60; mmHg
